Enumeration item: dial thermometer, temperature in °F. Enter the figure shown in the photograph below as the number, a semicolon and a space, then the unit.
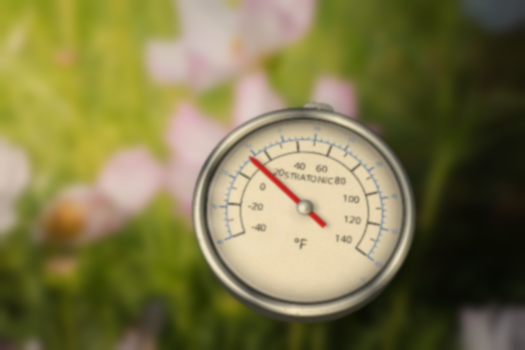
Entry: 10; °F
